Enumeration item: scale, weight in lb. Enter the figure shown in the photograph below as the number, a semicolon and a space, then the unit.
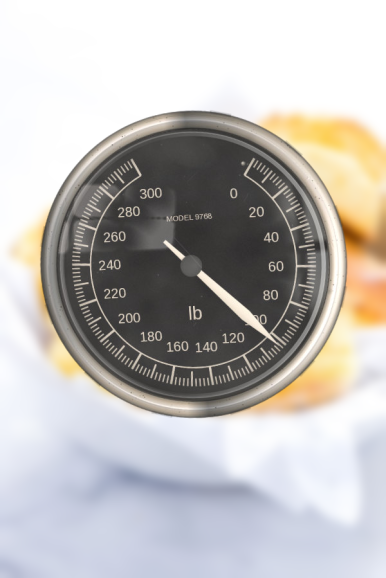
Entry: 102; lb
